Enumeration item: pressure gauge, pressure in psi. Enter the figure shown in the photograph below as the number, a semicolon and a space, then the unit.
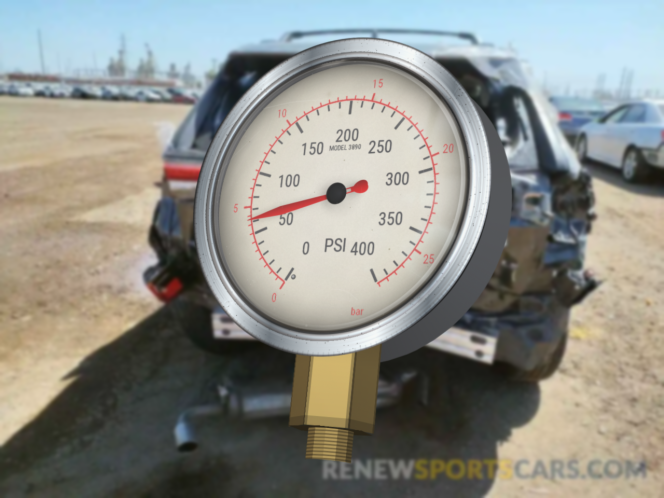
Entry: 60; psi
